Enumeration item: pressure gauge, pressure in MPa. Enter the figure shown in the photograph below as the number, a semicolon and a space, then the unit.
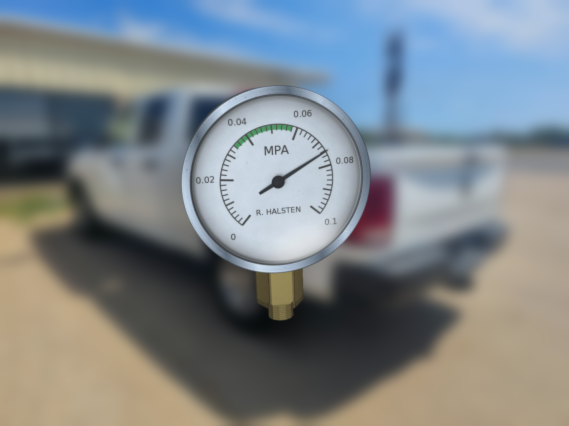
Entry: 0.074; MPa
